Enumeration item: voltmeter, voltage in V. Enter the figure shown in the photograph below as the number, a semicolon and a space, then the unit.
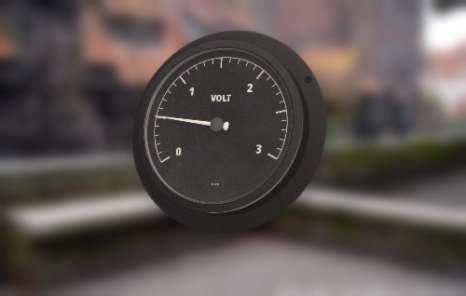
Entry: 0.5; V
